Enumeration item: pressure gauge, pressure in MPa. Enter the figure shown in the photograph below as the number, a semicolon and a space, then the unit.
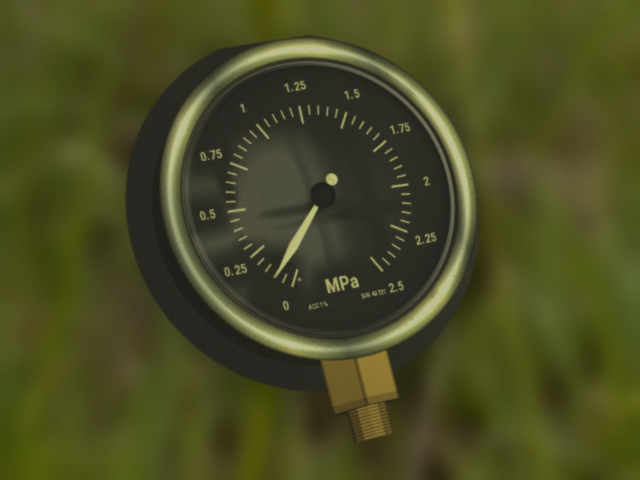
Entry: 0.1; MPa
